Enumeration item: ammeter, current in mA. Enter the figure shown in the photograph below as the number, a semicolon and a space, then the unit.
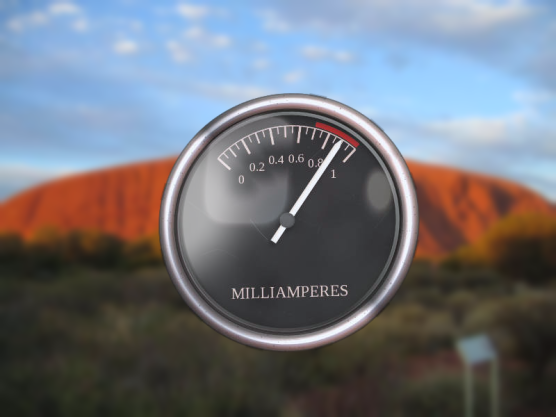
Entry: 0.9; mA
